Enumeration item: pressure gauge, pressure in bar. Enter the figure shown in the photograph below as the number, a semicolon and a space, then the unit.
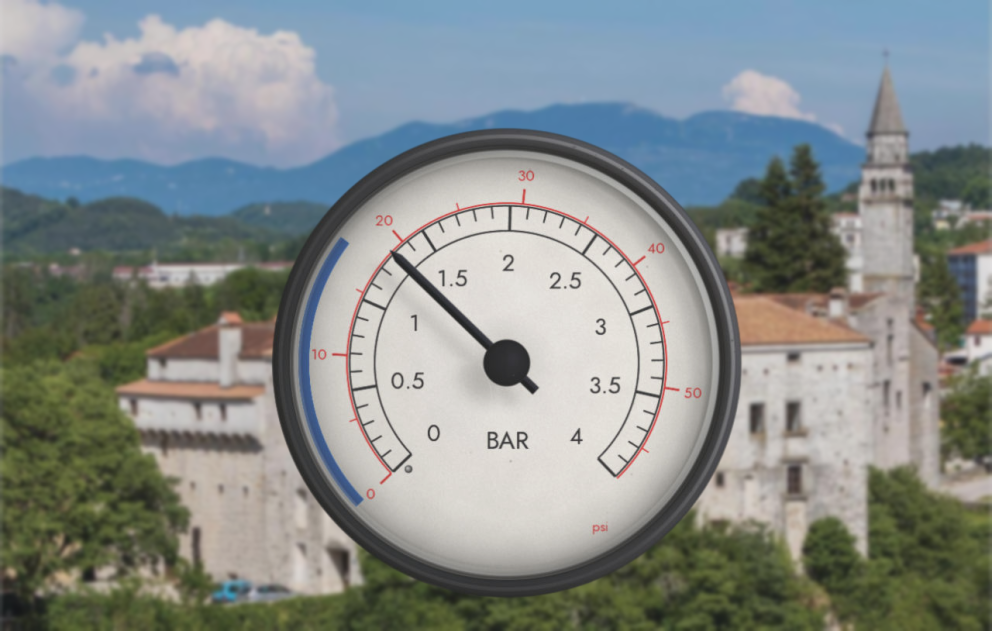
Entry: 1.3; bar
